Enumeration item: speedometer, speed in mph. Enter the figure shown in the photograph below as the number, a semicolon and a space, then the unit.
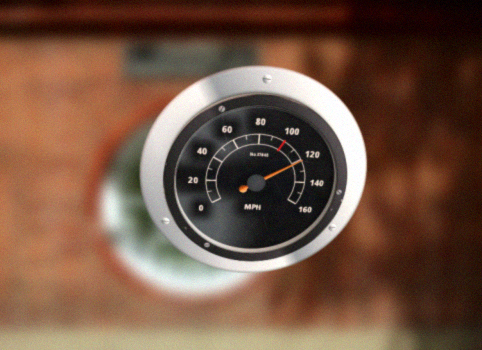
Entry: 120; mph
